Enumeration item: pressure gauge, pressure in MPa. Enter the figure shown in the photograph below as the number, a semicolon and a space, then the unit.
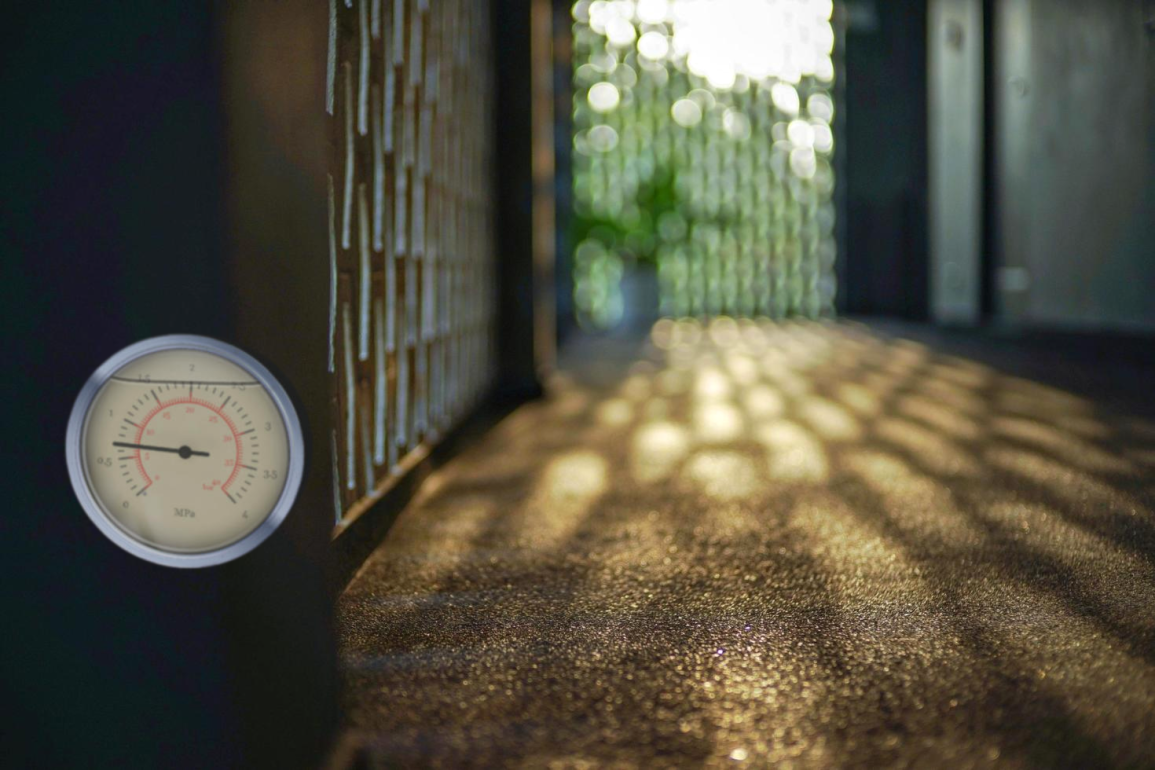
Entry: 0.7; MPa
